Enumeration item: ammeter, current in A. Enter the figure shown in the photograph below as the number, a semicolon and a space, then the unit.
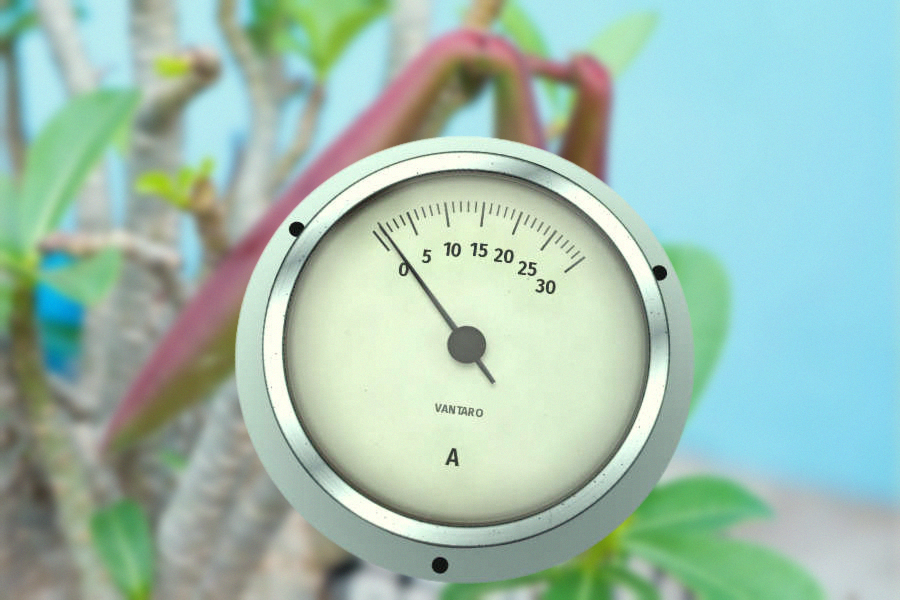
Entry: 1; A
